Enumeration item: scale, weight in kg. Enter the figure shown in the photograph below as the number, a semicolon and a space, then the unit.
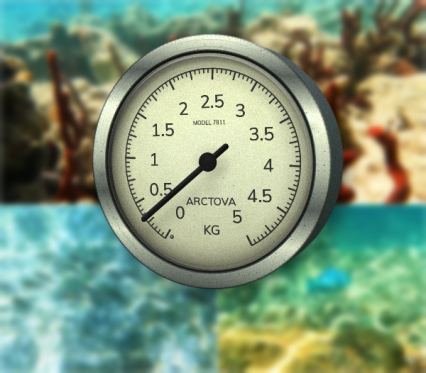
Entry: 0.3; kg
